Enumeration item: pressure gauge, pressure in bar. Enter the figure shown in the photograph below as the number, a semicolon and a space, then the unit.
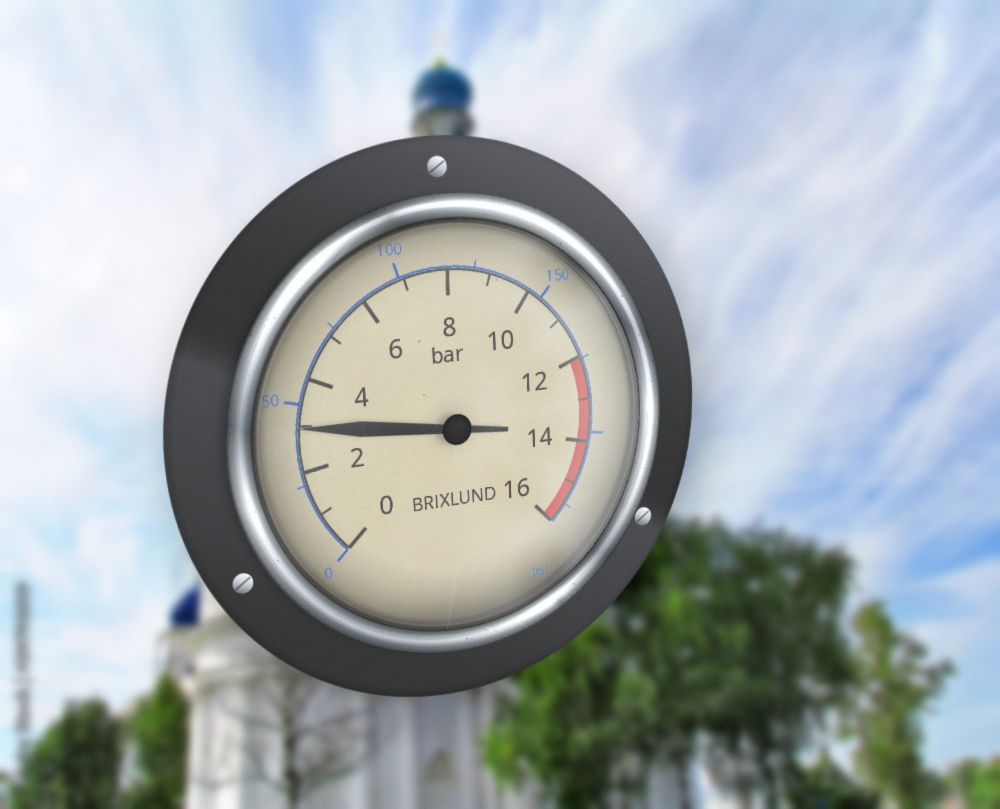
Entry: 3; bar
